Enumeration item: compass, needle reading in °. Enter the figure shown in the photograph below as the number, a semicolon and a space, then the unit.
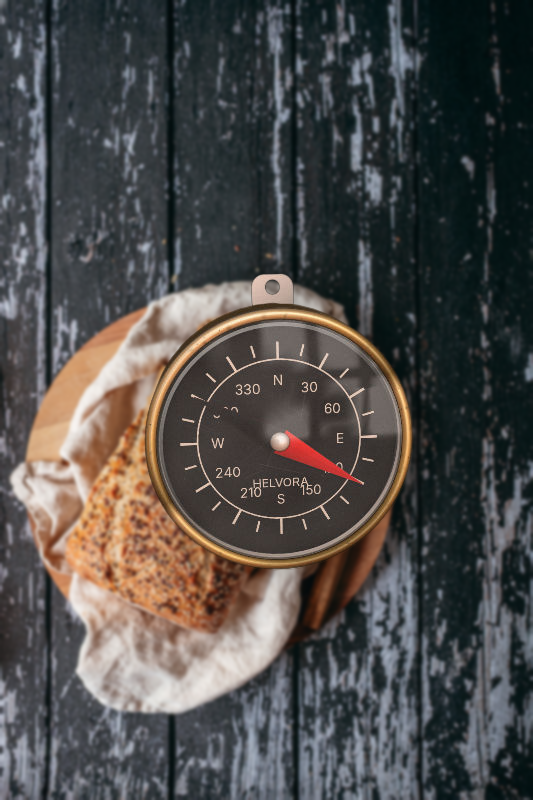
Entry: 120; °
